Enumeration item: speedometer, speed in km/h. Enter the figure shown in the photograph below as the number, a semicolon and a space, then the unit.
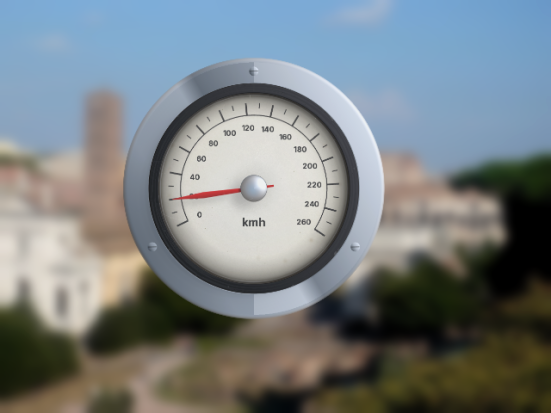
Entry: 20; km/h
